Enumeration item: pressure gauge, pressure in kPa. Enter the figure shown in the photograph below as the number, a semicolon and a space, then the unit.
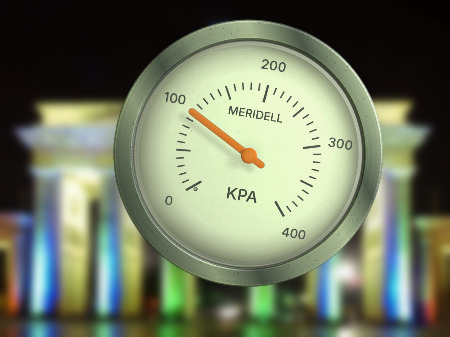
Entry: 100; kPa
